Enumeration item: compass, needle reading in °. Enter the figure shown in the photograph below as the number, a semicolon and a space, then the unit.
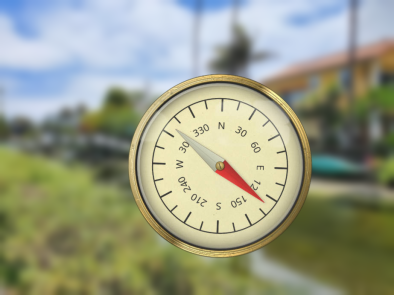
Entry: 127.5; °
